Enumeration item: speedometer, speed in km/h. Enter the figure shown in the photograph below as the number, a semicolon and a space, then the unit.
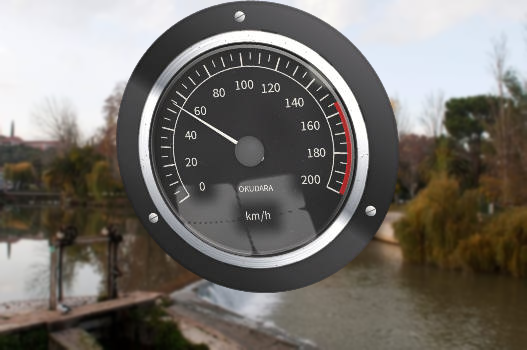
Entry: 55; km/h
